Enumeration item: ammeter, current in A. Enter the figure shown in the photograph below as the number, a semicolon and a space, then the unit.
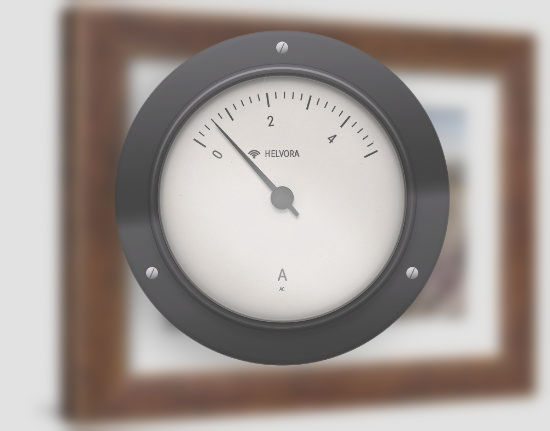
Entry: 0.6; A
